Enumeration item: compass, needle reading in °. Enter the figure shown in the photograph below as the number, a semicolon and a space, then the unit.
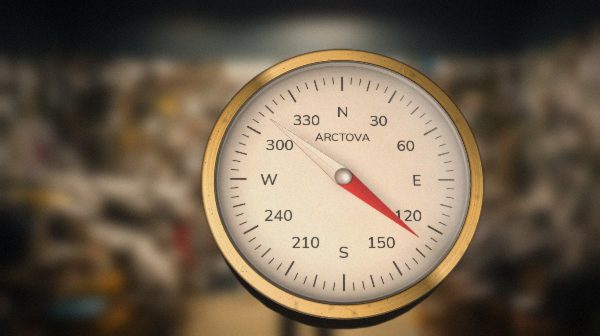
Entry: 130; °
